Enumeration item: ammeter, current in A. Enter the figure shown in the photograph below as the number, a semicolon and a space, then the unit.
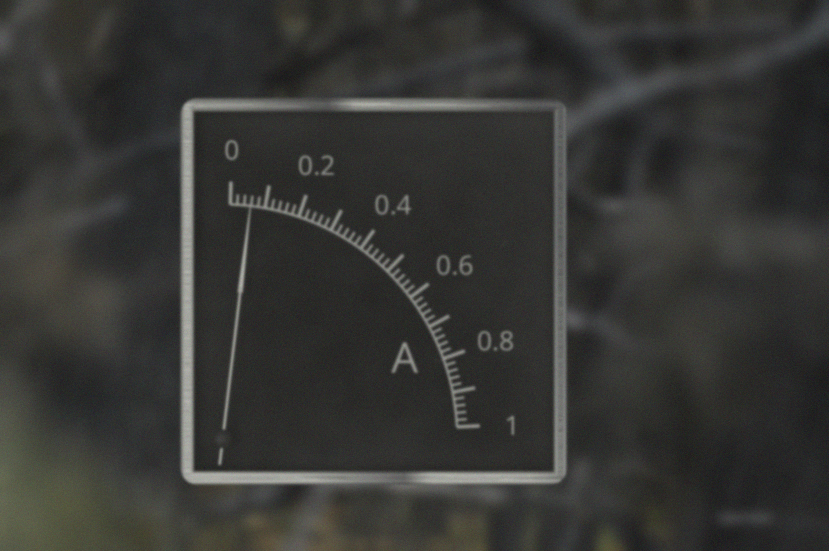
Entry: 0.06; A
